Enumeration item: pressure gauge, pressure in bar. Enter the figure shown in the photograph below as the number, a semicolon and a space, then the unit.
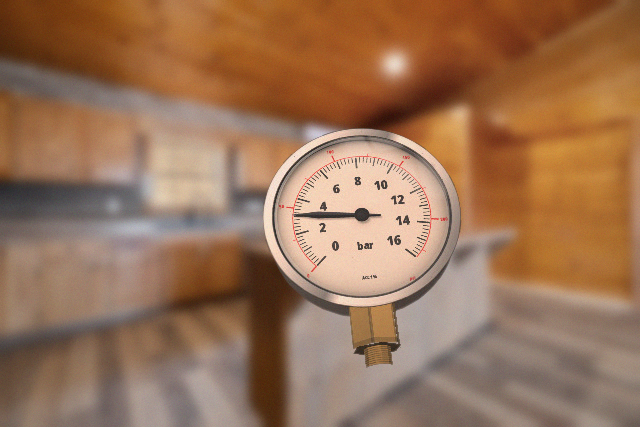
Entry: 3; bar
